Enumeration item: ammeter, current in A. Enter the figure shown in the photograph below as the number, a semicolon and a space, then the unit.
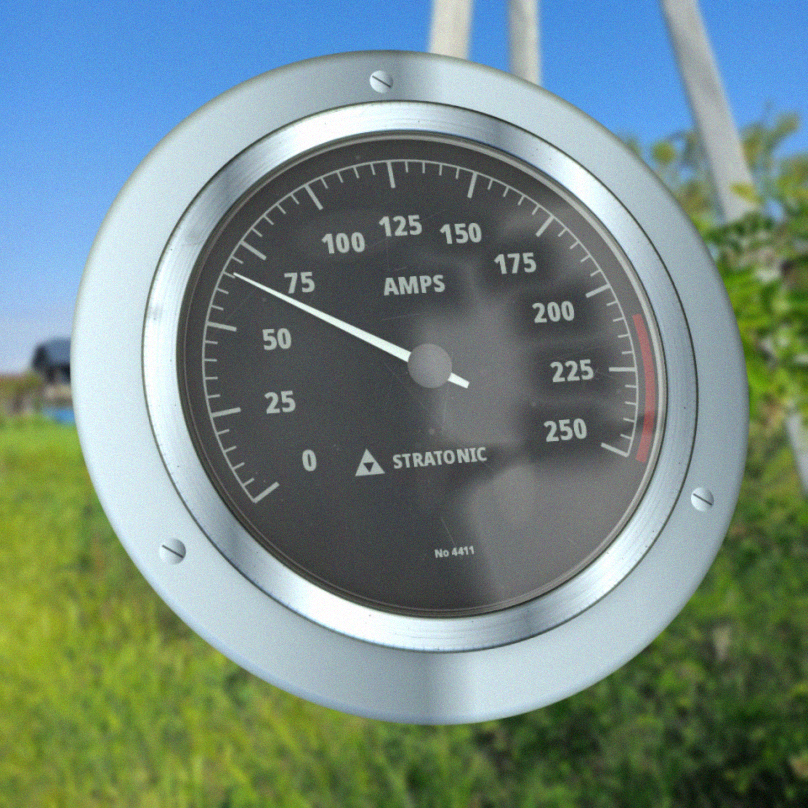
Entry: 65; A
